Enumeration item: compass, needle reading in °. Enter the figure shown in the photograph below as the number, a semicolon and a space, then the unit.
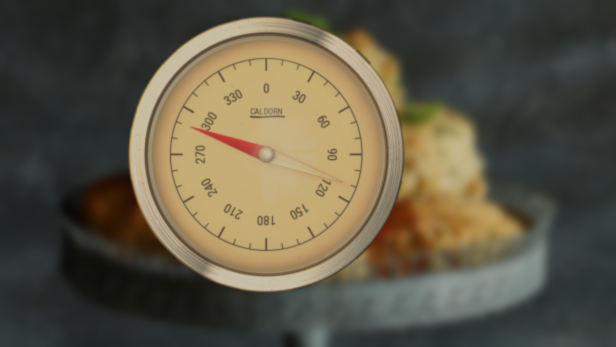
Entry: 290; °
